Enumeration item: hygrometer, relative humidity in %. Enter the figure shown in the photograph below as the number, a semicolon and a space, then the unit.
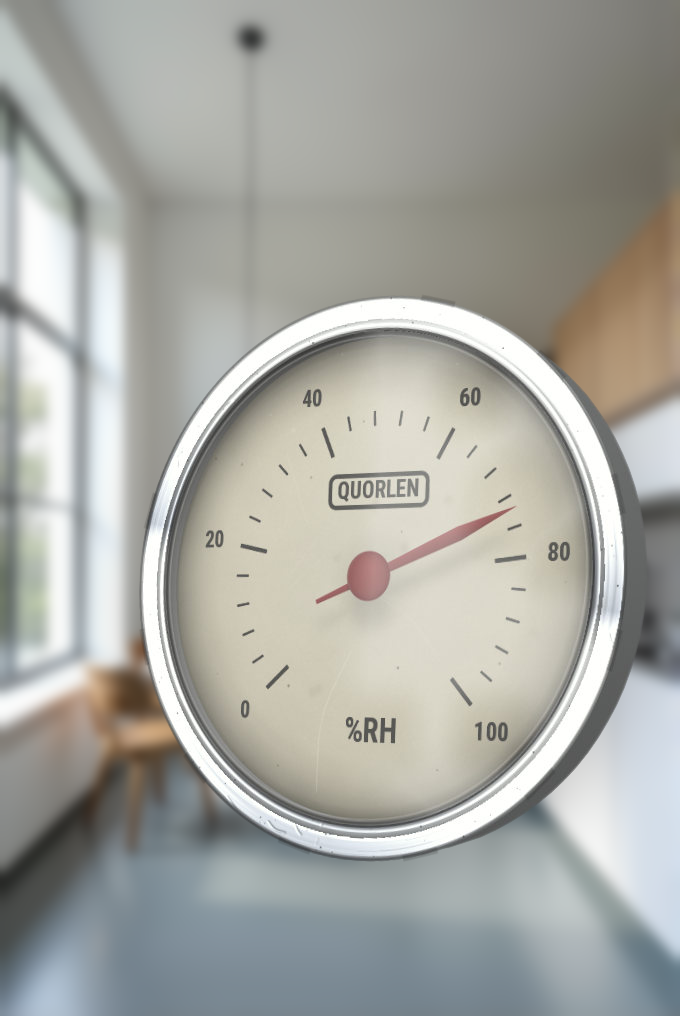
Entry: 74; %
